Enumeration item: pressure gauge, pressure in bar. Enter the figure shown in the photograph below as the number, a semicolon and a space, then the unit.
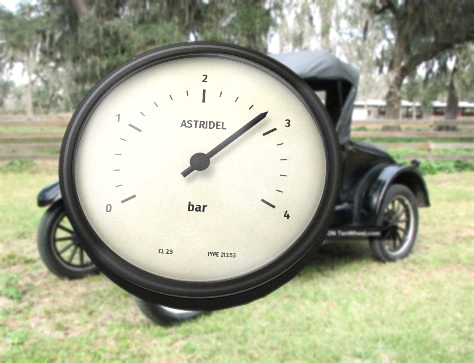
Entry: 2.8; bar
